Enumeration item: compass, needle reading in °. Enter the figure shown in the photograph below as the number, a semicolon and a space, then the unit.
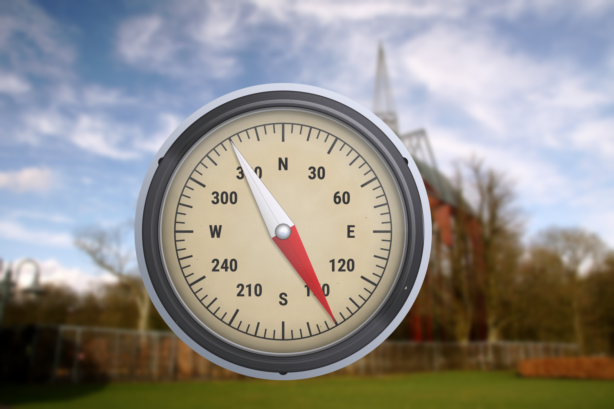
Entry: 150; °
